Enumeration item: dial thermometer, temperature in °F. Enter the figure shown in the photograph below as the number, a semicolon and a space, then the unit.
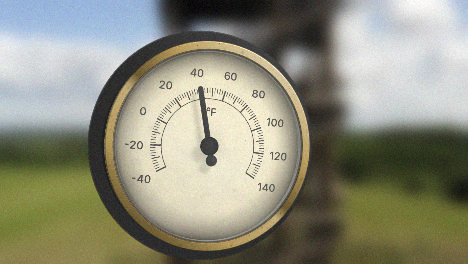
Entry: 40; °F
